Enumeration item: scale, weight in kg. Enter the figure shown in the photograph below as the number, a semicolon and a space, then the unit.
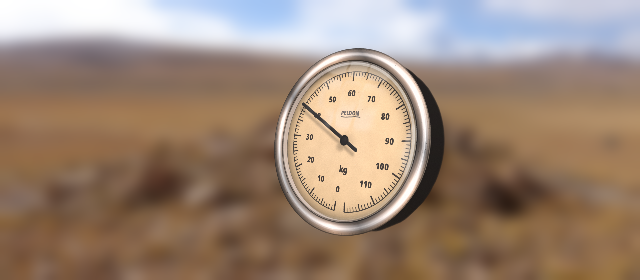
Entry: 40; kg
